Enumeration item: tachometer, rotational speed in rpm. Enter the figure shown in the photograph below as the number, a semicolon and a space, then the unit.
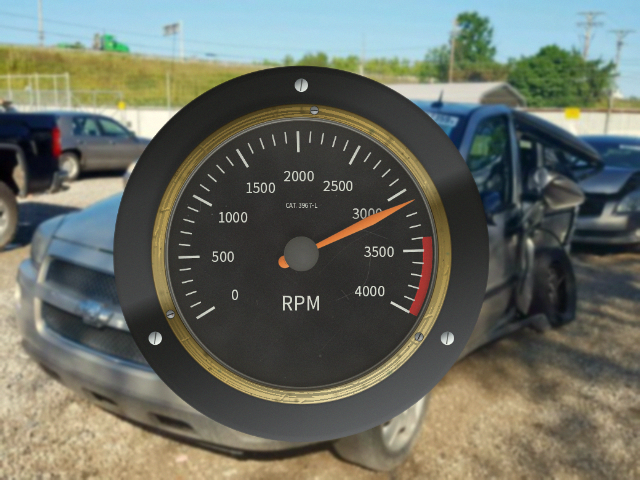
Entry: 3100; rpm
